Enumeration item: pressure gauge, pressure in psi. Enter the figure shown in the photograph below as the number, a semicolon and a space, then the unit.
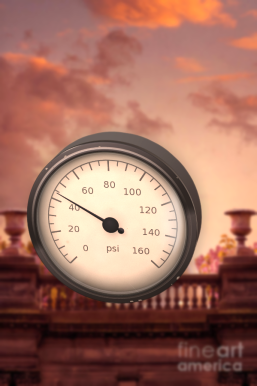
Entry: 45; psi
